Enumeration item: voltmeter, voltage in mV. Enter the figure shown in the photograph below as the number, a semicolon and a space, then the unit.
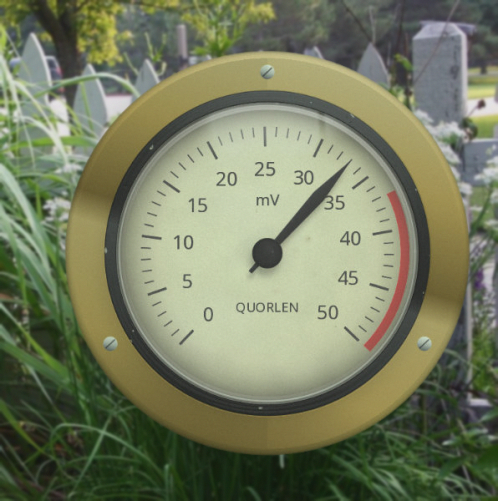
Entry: 33; mV
